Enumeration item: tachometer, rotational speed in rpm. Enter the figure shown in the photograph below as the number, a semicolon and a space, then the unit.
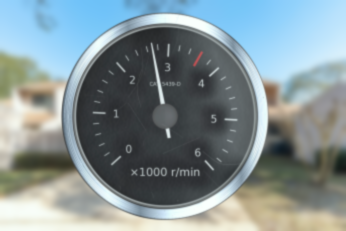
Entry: 2700; rpm
